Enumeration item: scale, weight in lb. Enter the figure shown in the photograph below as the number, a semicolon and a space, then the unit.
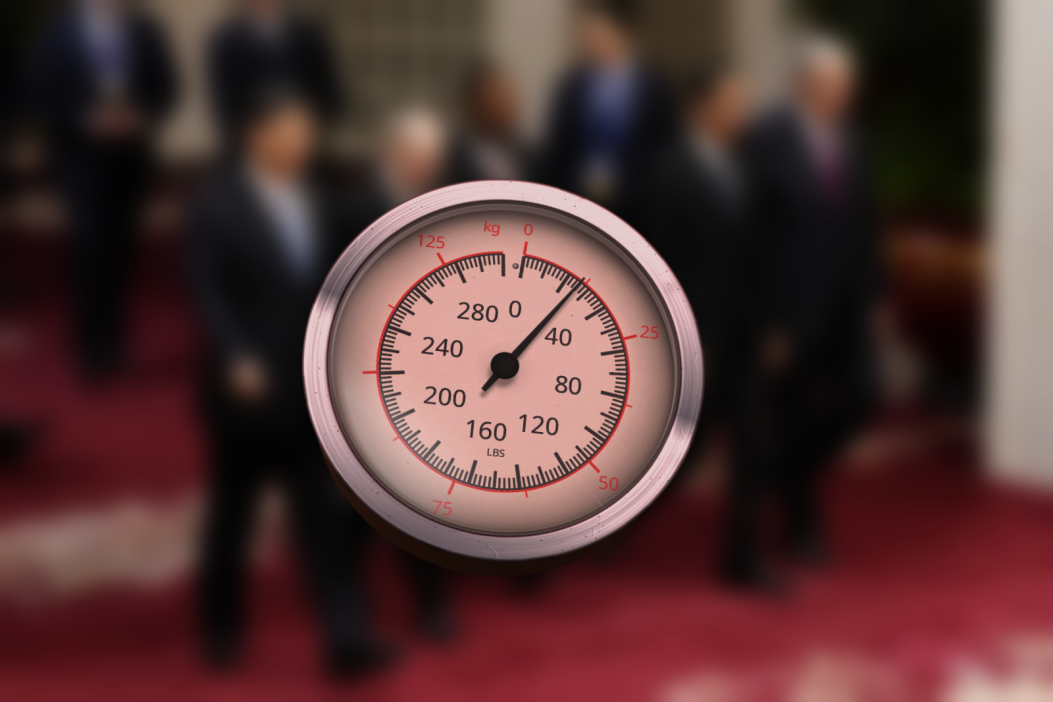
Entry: 26; lb
